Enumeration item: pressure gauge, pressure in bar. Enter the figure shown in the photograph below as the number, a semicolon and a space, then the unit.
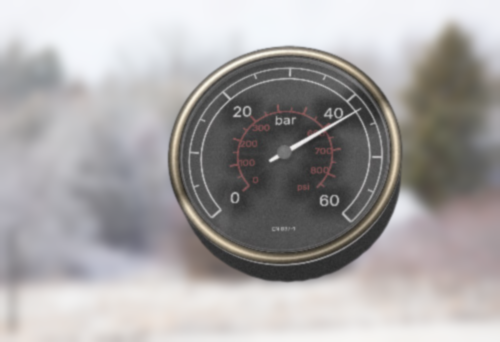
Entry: 42.5; bar
